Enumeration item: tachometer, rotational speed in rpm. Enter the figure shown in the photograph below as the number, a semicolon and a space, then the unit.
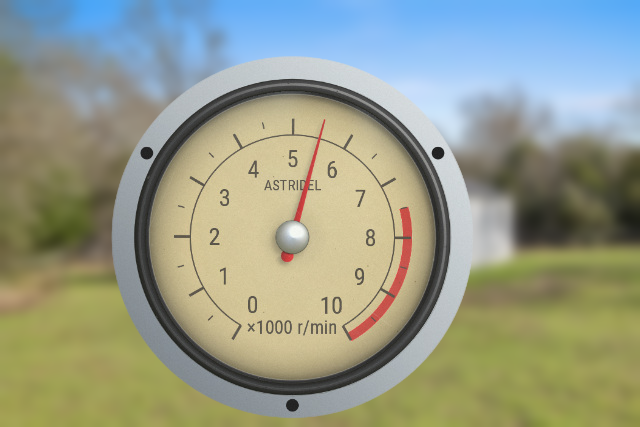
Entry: 5500; rpm
